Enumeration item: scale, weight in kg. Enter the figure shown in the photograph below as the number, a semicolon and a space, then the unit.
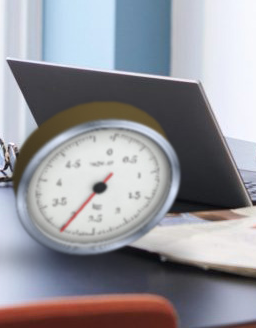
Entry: 3; kg
